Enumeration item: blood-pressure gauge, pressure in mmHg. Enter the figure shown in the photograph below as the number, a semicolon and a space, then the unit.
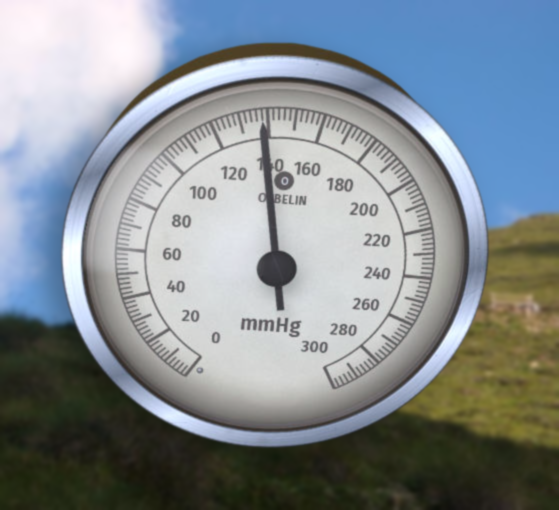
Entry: 138; mmHg
